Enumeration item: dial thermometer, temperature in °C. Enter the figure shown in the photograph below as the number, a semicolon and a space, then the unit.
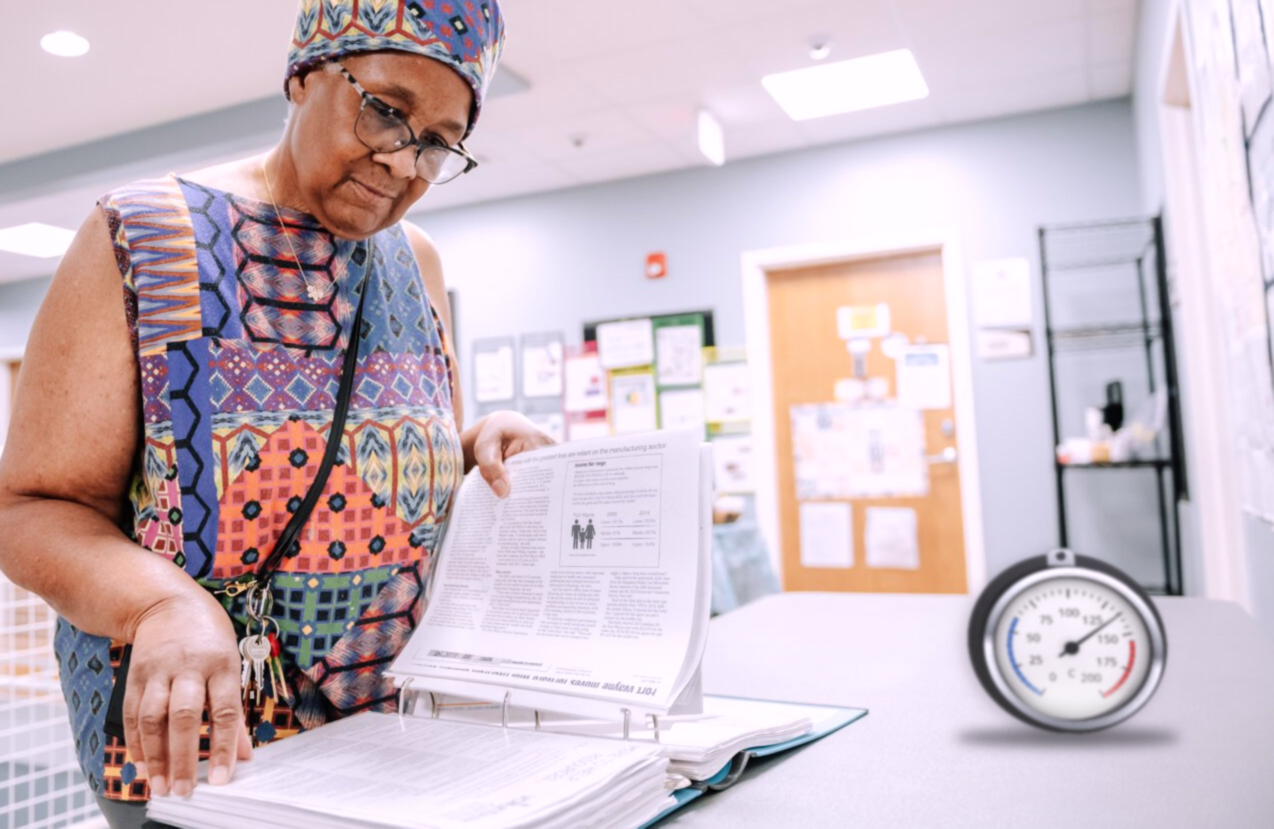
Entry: 135; °C
